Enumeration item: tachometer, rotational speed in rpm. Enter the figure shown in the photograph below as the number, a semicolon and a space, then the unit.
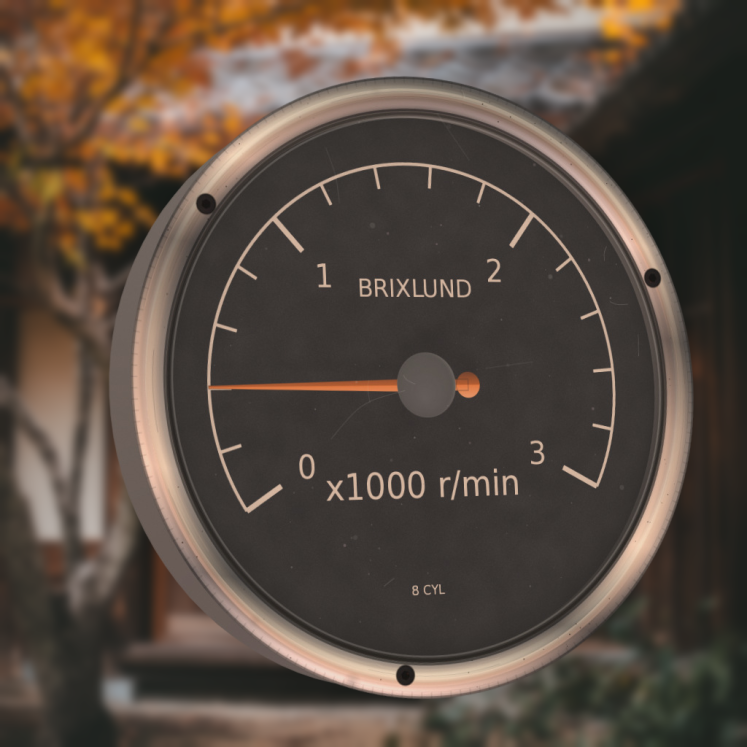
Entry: 400; rpm
